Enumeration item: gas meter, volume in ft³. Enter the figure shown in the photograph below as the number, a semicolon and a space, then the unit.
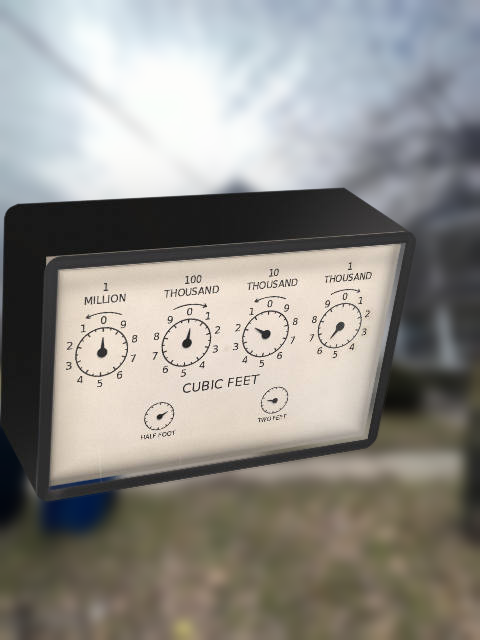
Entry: 1600; ft³
